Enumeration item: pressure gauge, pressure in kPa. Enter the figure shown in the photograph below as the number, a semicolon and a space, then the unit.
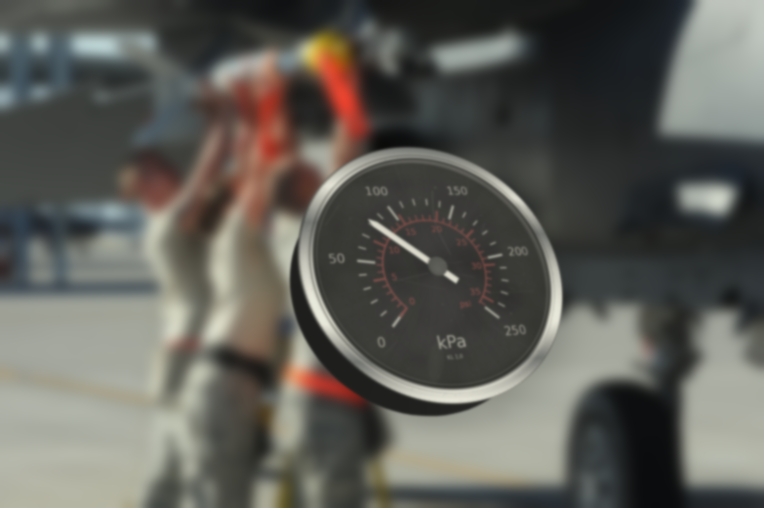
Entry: 80; kPa
